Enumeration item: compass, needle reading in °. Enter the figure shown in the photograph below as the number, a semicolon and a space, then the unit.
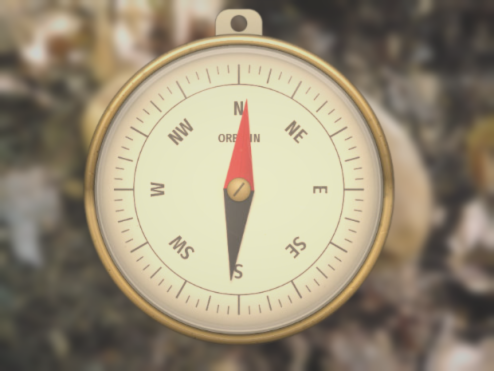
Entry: 5; °
